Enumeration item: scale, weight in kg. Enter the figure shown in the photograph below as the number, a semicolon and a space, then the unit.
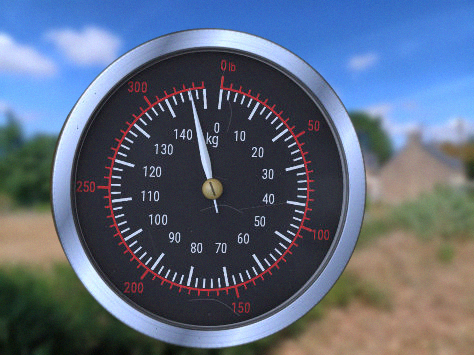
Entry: 146; kg
